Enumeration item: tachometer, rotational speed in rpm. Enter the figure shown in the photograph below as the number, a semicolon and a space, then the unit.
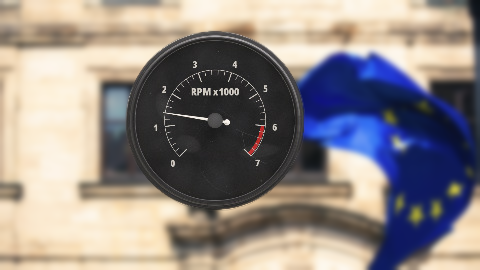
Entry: 1400; rpm
